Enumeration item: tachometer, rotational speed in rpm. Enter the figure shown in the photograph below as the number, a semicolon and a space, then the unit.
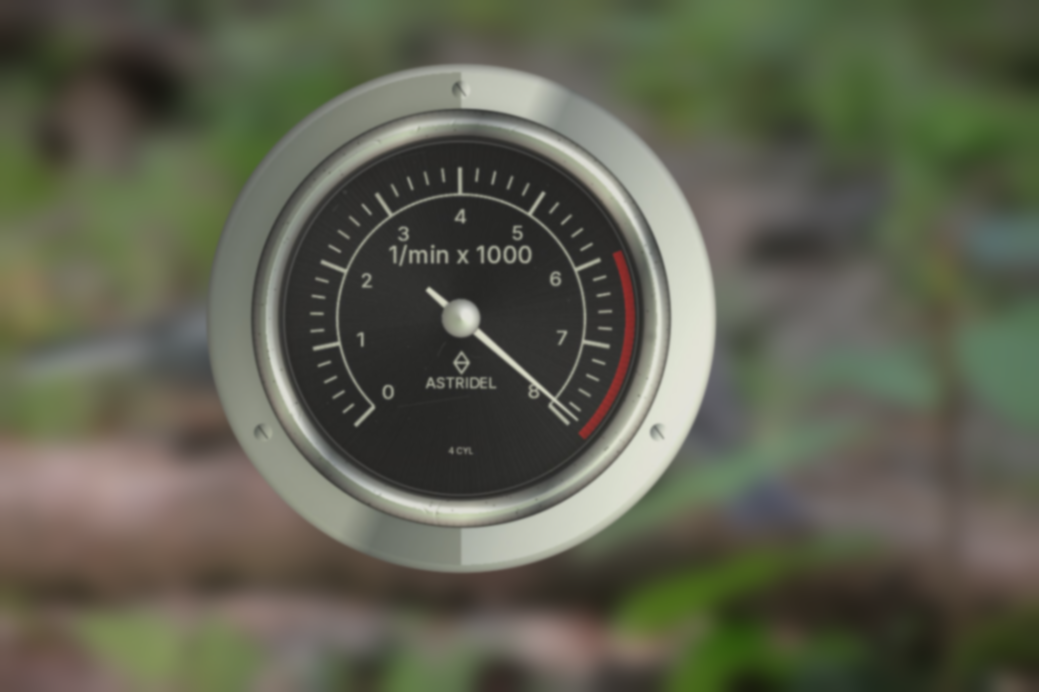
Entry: 7900; rpm
